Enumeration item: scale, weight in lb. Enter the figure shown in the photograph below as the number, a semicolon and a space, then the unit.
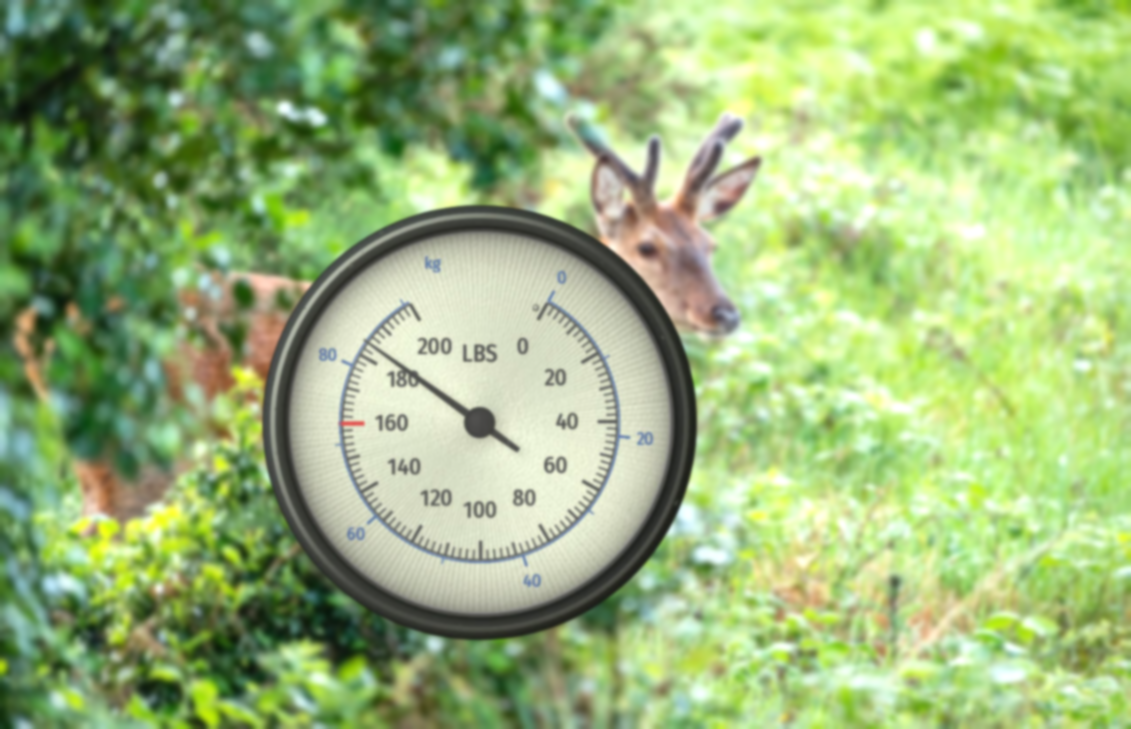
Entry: 184; lb
